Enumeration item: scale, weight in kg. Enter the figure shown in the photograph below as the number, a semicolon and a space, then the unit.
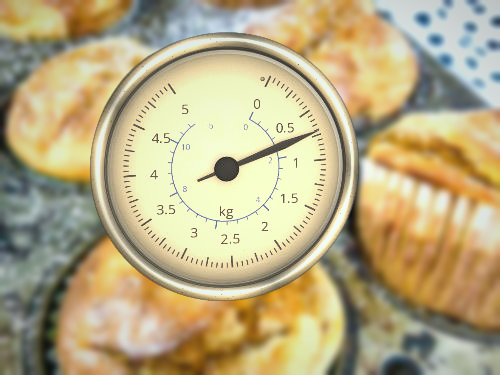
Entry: 0.7; kg
